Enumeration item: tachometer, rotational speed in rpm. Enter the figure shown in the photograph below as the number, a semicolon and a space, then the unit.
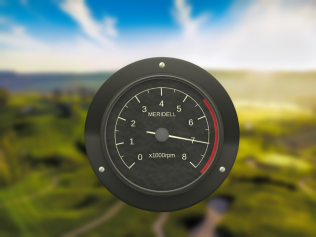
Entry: 7000; rpm
